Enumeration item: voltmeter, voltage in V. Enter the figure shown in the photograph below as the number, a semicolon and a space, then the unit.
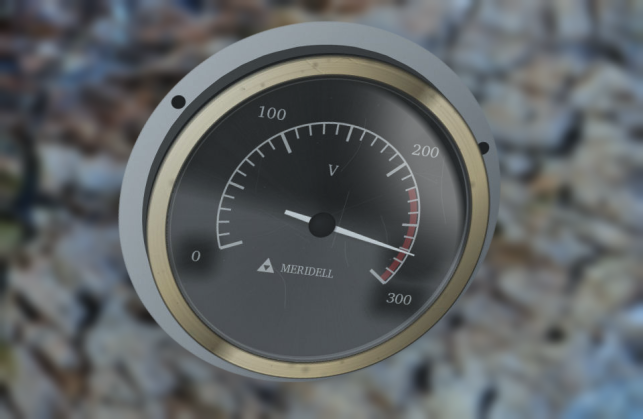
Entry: 270; V
